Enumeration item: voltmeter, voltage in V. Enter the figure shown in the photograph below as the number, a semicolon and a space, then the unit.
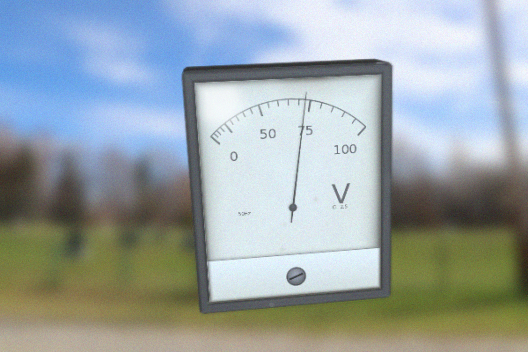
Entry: 72.5; V
